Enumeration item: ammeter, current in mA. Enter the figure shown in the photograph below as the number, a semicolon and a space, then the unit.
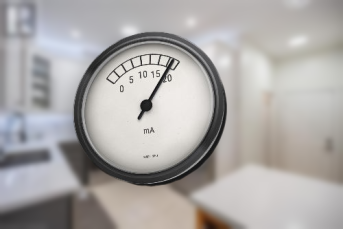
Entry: 18.75; mA
